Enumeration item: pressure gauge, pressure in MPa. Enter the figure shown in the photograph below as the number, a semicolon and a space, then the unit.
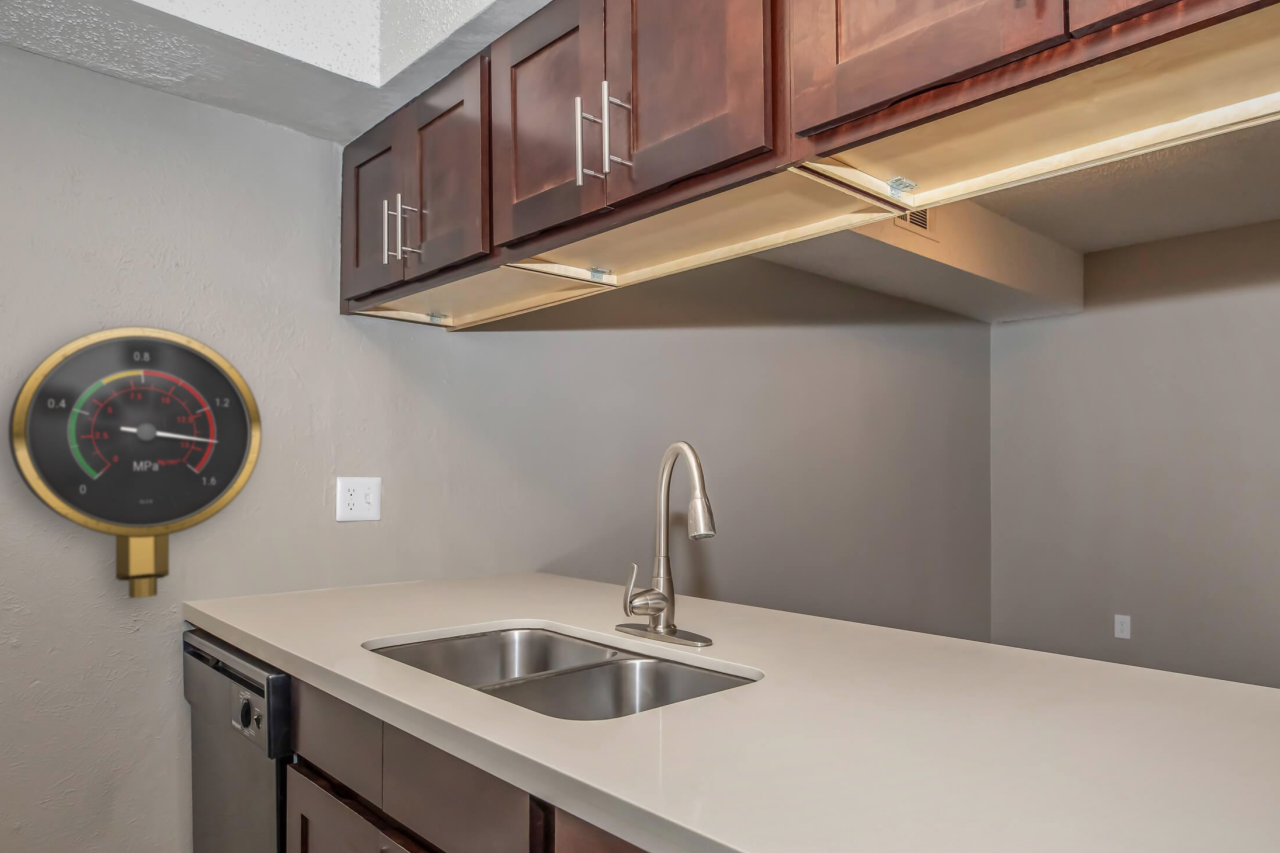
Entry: 1.4; MPa
